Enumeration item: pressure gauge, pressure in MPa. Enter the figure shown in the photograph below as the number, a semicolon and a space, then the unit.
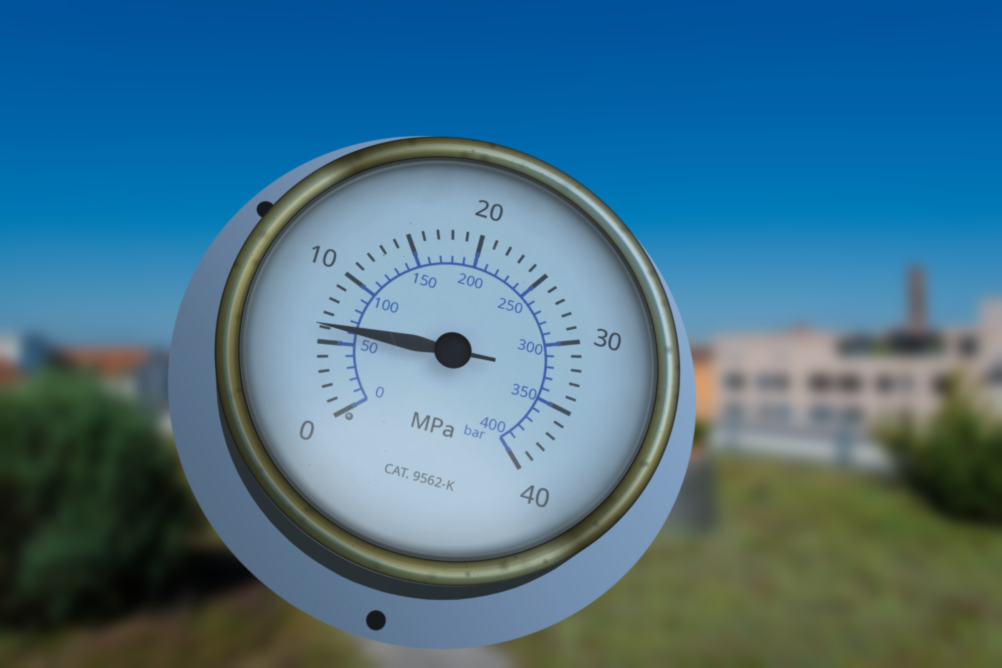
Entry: 6; MPa
